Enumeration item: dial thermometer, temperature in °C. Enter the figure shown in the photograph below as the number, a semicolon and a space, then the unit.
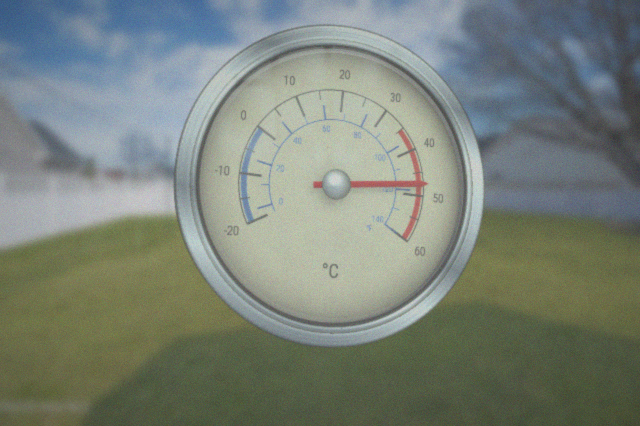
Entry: 47.5; °C
